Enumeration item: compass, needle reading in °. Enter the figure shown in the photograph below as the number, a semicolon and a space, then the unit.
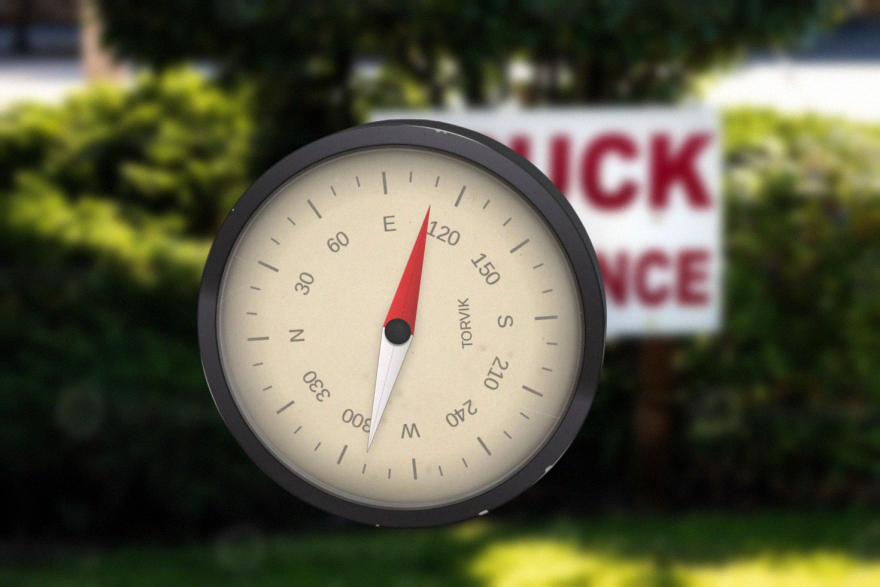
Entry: 110; °
